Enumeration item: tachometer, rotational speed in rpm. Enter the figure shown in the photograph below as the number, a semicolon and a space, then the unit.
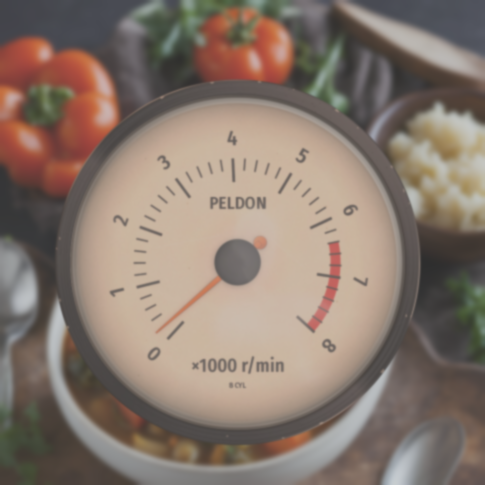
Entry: 200; rpm
